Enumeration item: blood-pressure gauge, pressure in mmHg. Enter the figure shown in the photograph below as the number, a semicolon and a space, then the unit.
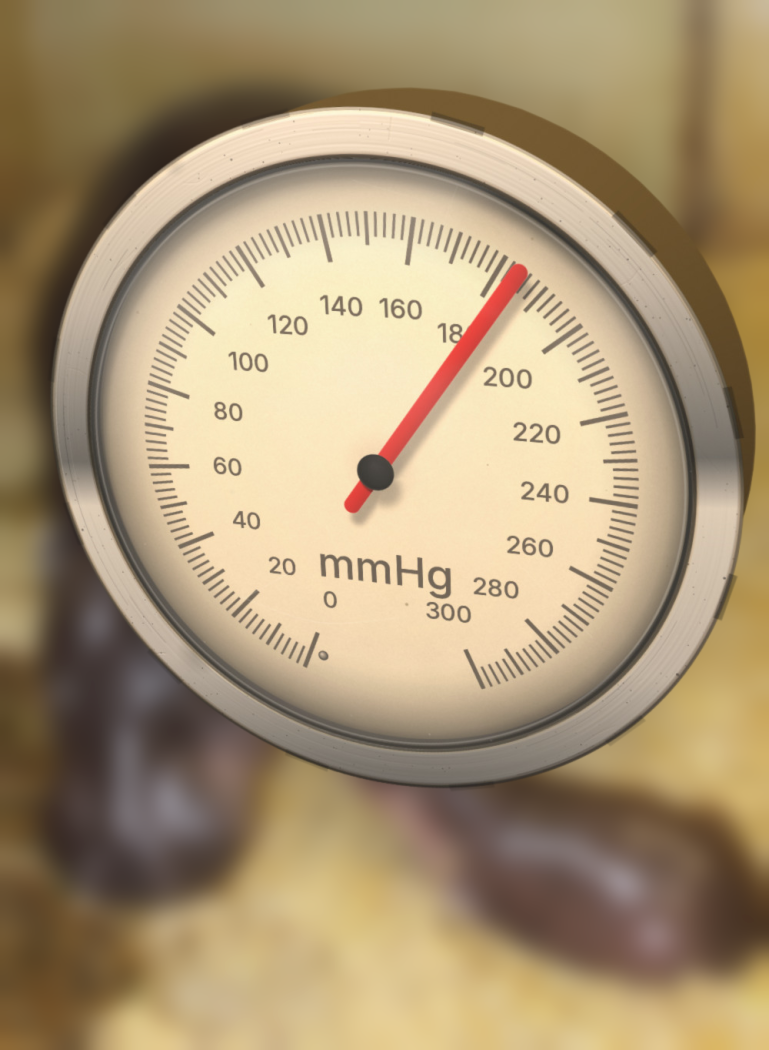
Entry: 184; mmHg
